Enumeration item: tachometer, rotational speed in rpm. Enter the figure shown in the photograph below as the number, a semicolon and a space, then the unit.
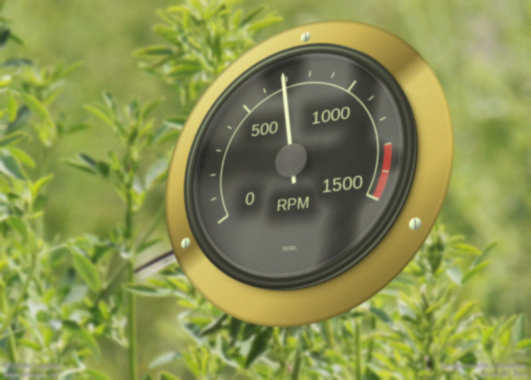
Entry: 700; rpm
